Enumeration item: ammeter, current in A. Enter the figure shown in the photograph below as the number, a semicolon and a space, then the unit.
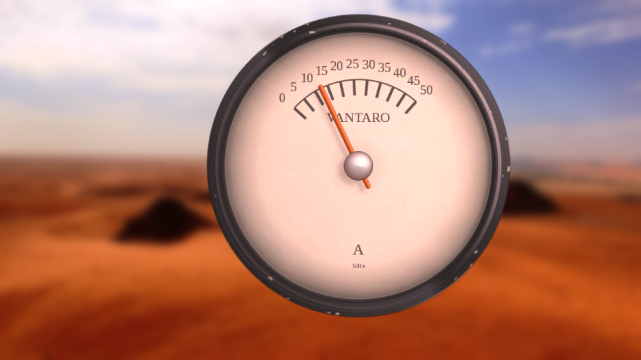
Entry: 12.5; A
